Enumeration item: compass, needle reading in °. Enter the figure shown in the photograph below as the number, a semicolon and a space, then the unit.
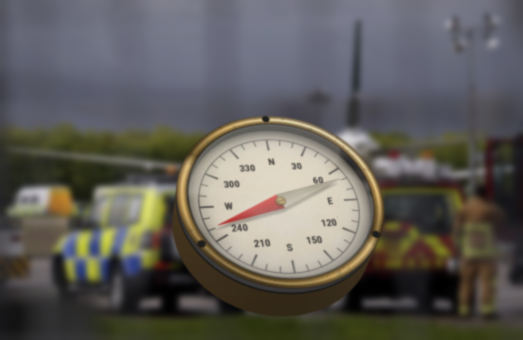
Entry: 250; °
